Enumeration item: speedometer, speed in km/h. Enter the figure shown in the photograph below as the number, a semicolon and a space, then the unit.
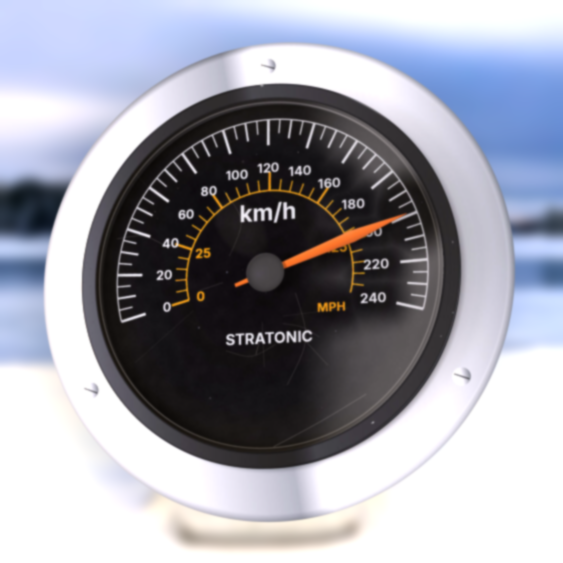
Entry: 200; km/h
